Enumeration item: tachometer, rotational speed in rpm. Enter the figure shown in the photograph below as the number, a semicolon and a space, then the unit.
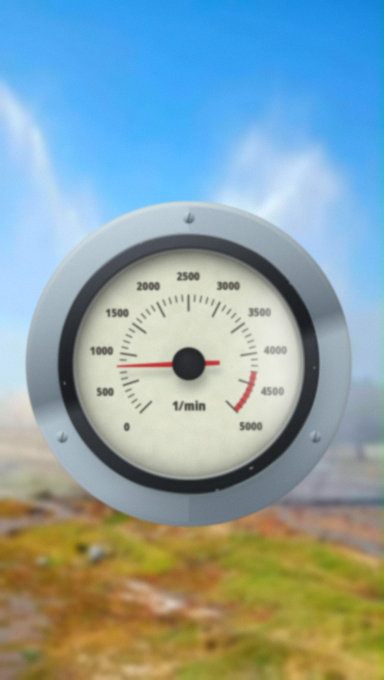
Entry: 800; rpm
